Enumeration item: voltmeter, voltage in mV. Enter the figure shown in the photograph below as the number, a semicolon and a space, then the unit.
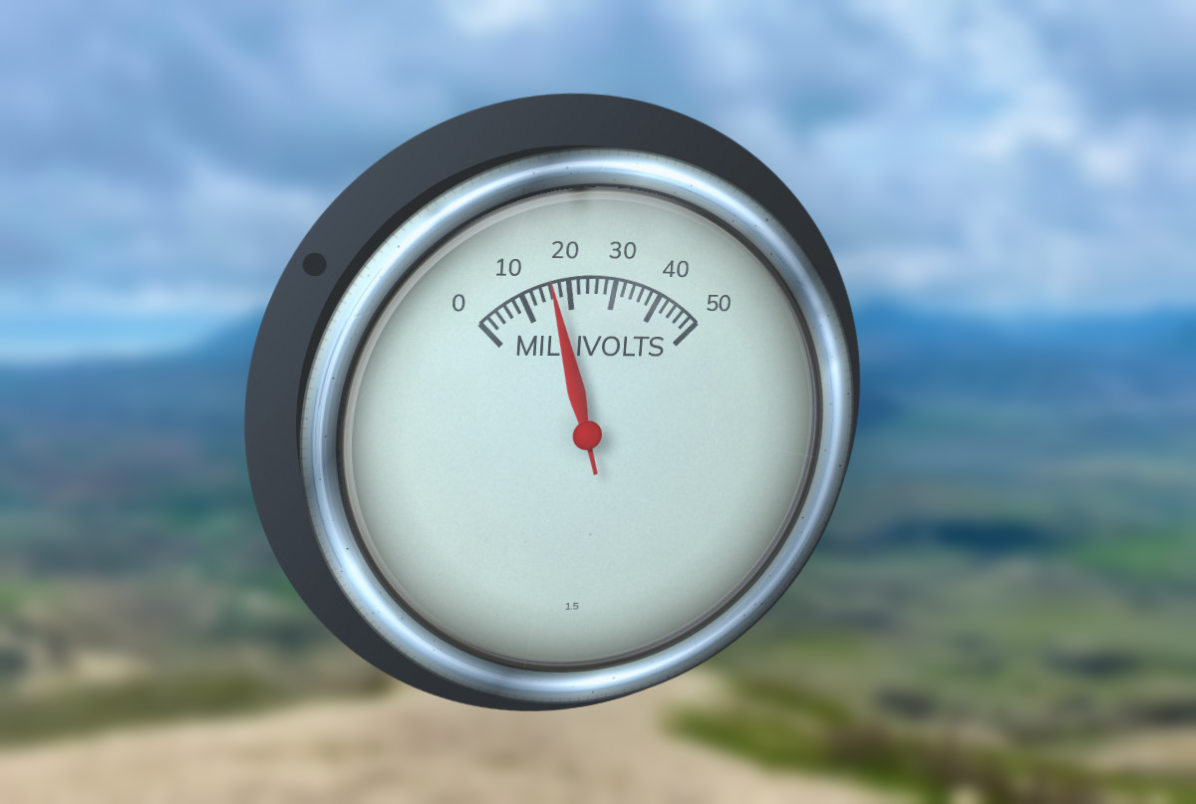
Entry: 16; mV
